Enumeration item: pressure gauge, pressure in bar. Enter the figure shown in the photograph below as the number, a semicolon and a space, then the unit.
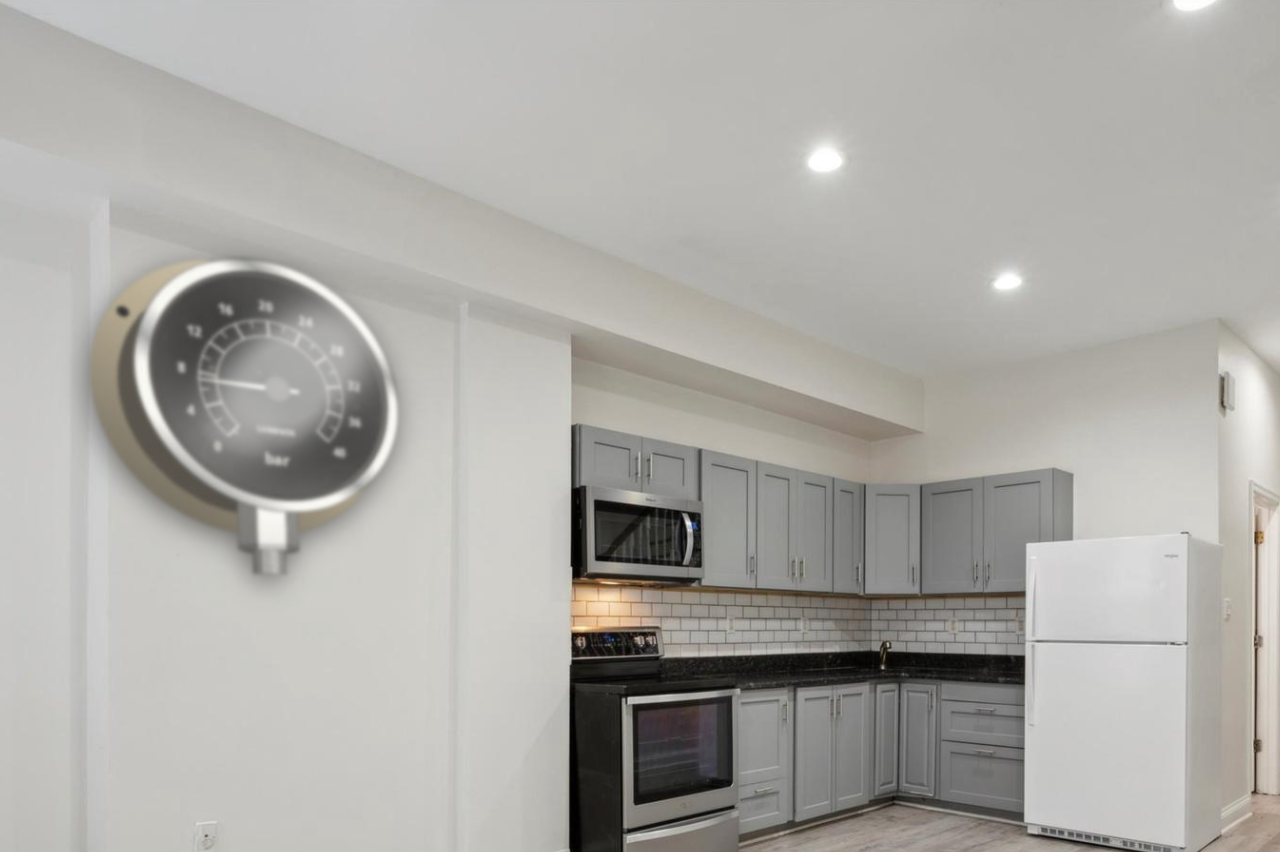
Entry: 7; bar
